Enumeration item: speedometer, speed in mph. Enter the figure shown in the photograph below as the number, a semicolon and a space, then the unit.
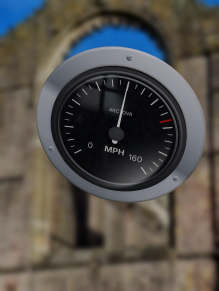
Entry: 80; mph
